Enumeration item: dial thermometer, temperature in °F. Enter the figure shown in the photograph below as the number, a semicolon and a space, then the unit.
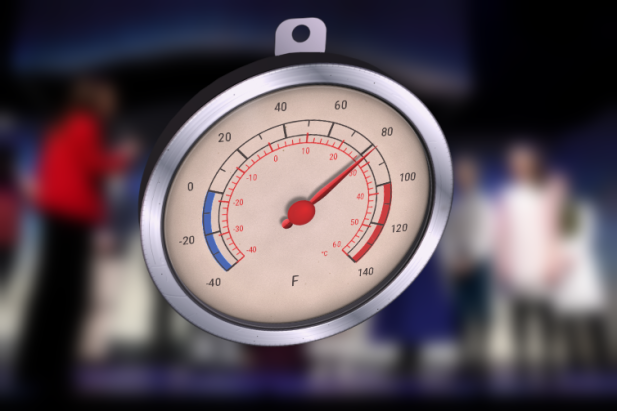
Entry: 80; °F
